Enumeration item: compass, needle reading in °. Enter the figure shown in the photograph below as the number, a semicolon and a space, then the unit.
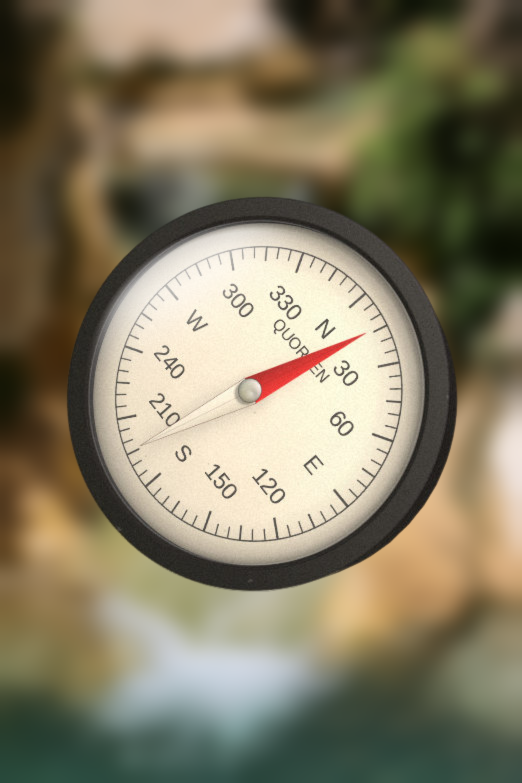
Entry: 15; °
